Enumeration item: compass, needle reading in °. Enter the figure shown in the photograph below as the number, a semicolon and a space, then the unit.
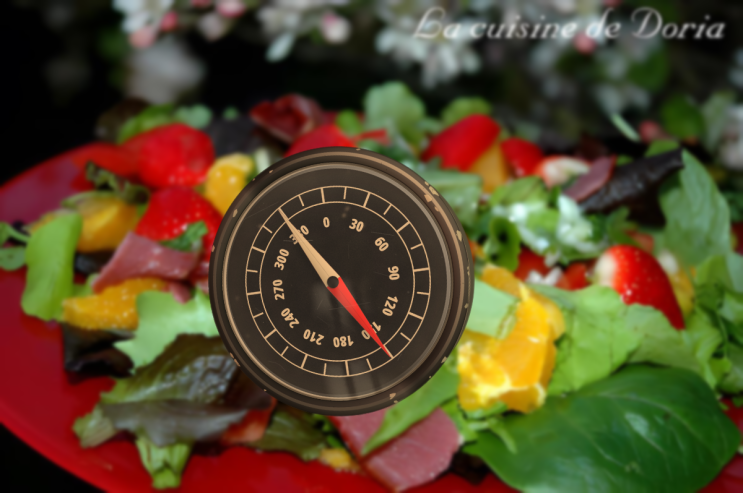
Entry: 150; °
